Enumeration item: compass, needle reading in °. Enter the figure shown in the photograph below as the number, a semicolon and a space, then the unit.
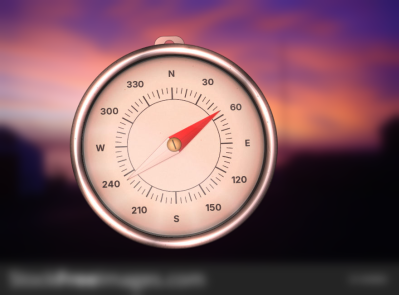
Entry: 55; °
